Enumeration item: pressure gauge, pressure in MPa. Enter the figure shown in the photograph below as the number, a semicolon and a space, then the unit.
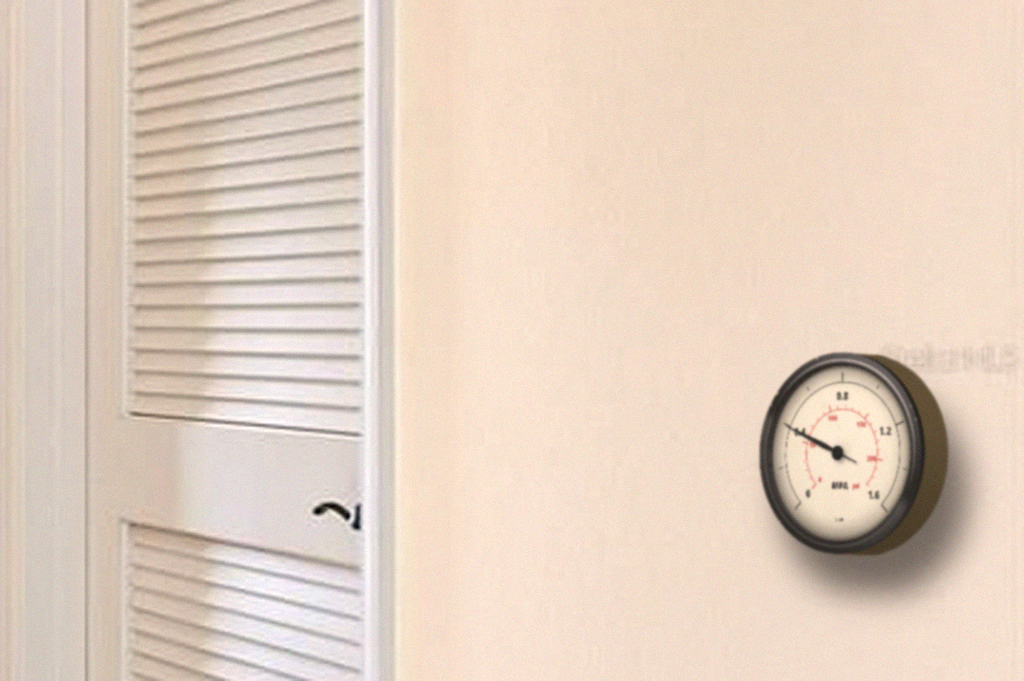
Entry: 0.4; MPa
